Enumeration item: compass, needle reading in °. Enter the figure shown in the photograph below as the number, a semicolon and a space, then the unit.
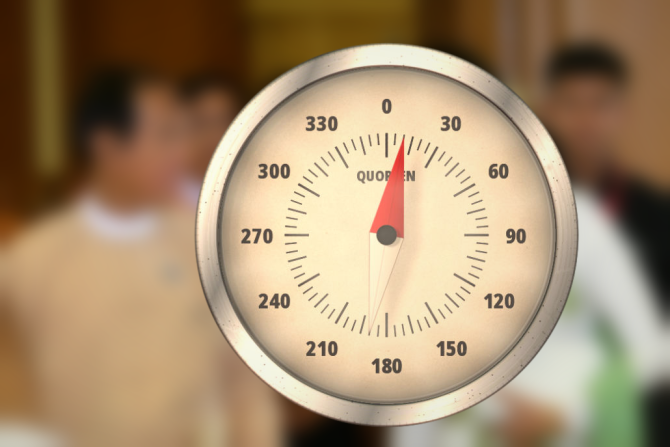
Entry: 10; °
